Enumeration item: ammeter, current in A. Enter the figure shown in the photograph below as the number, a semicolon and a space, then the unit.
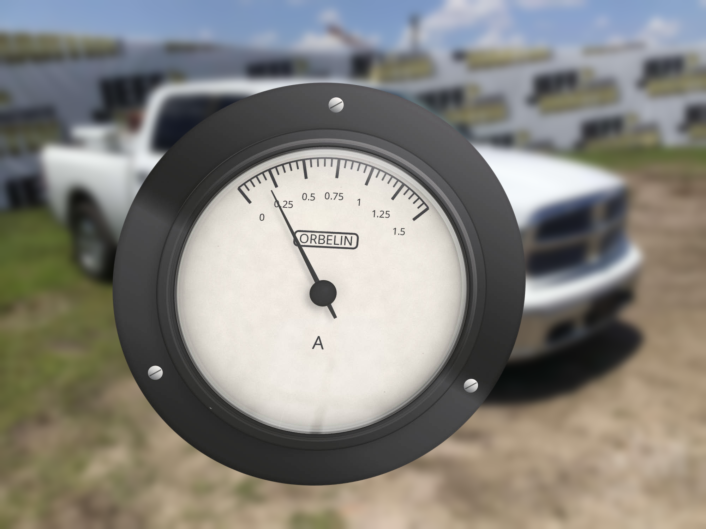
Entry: 0.2; A
